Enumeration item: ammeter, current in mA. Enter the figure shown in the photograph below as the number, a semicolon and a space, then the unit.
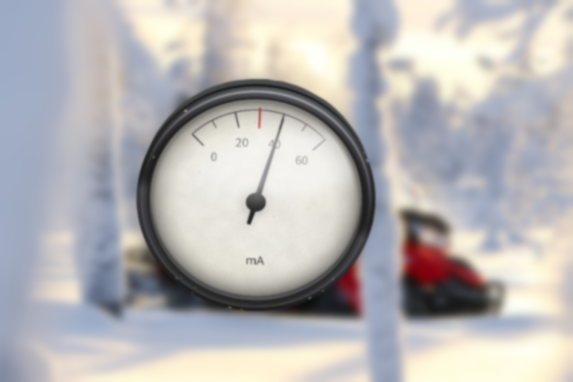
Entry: 40; mA
